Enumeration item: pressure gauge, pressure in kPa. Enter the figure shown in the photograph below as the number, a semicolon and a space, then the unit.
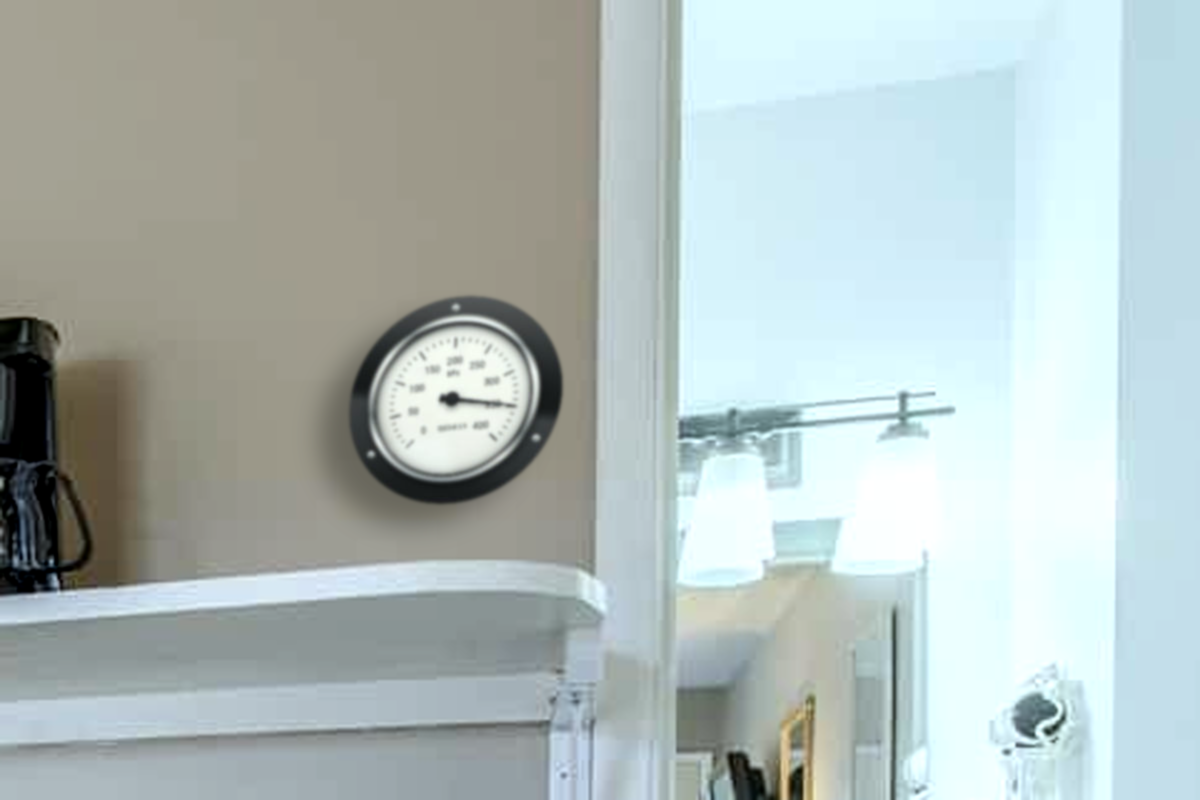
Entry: 350; kPa
